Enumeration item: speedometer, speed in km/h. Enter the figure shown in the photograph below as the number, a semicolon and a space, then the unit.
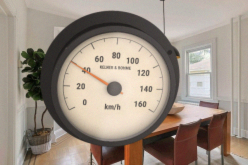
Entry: 40; km/h
